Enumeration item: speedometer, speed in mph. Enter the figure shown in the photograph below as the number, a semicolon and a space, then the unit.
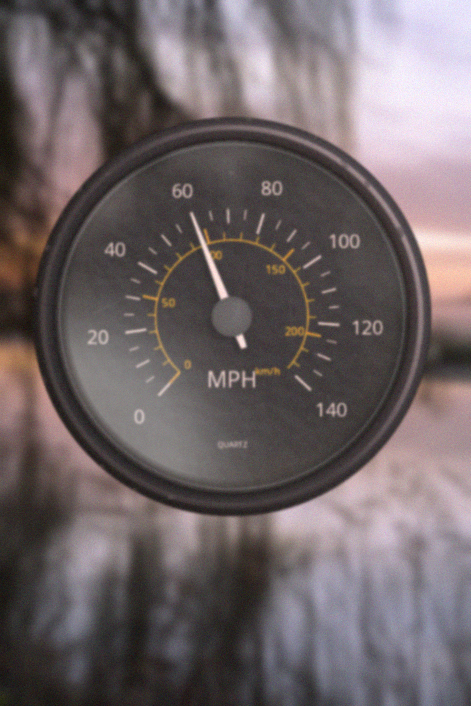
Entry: 60; mph
